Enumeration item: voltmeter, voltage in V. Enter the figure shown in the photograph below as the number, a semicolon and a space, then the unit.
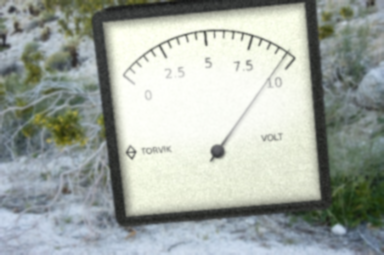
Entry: 9.5; V
